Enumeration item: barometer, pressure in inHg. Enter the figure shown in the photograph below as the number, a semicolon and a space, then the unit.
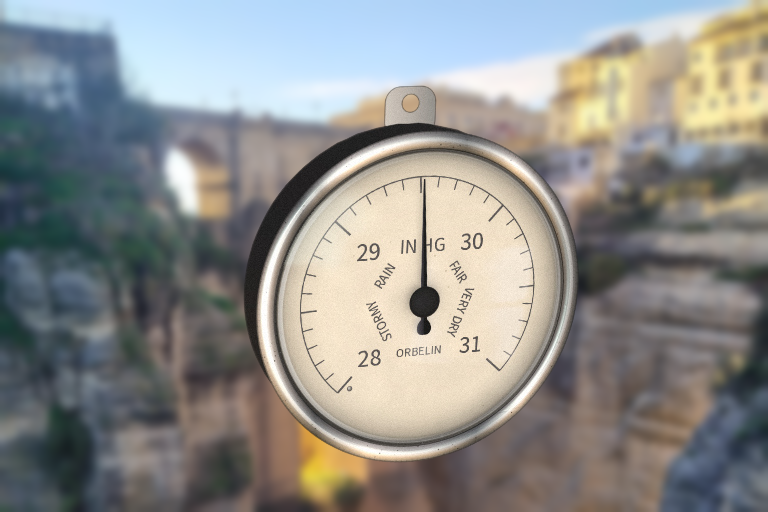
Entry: 29.5; inHg
